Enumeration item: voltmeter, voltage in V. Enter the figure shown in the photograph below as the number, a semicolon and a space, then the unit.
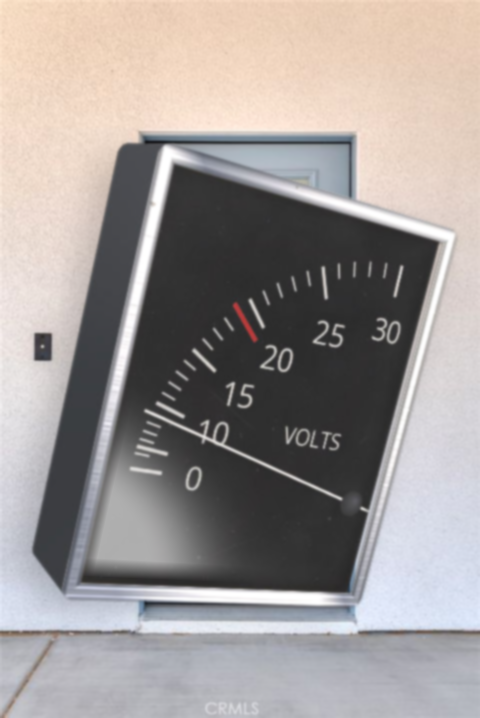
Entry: 9; V
